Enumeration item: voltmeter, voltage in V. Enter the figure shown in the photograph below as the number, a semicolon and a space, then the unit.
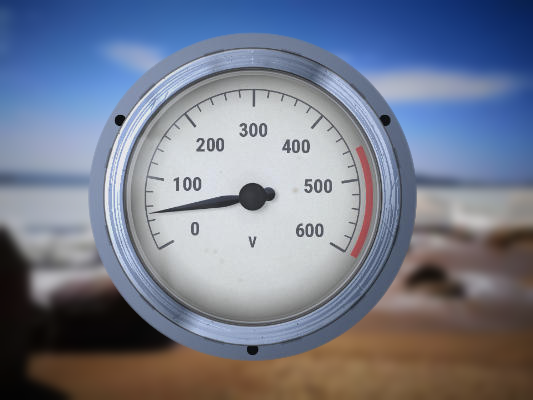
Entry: 50; V
